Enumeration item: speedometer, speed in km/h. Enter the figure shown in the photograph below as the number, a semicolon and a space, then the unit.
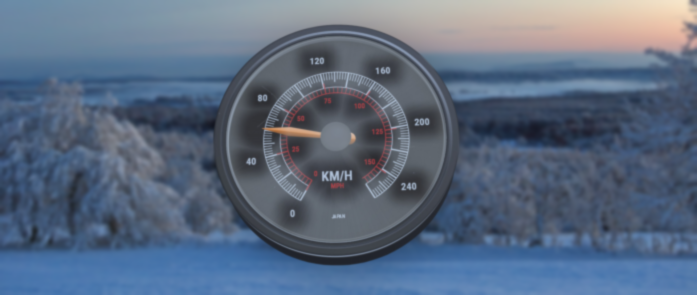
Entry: 60; km/h
